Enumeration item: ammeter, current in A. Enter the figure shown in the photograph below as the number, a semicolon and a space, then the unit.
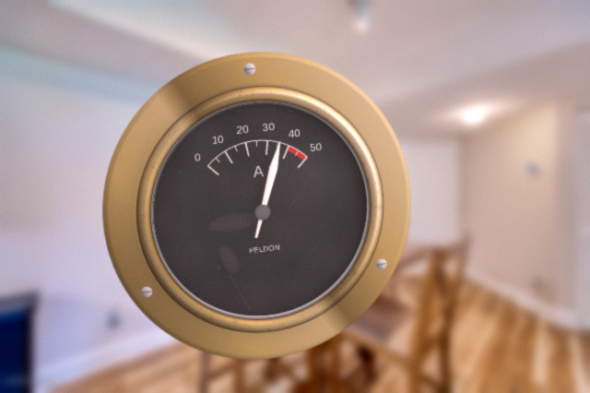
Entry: 35; A
